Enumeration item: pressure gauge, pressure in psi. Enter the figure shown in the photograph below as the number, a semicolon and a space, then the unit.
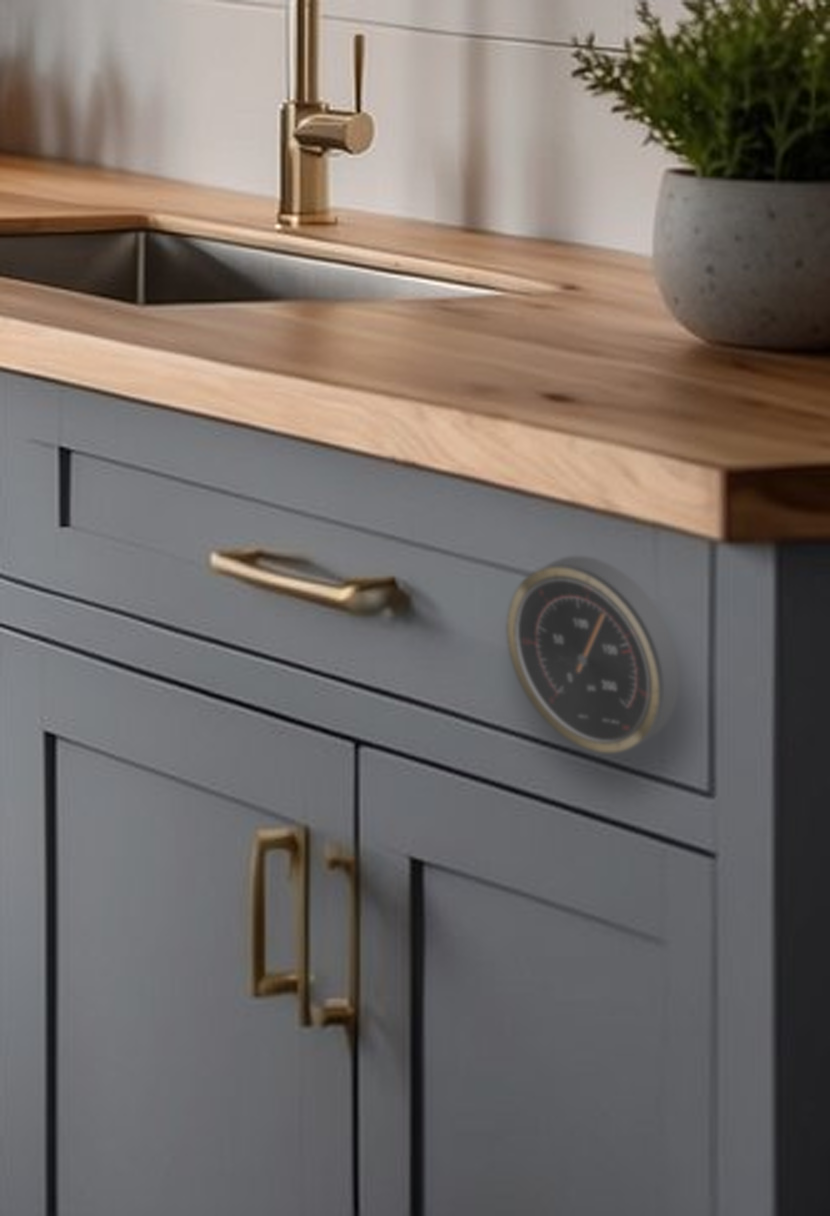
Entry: 125; psi
